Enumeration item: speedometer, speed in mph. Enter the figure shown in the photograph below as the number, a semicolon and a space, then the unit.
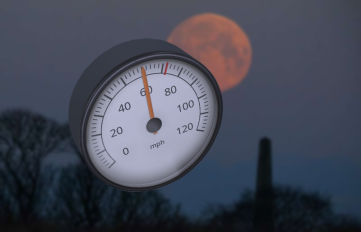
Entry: 60; mph
